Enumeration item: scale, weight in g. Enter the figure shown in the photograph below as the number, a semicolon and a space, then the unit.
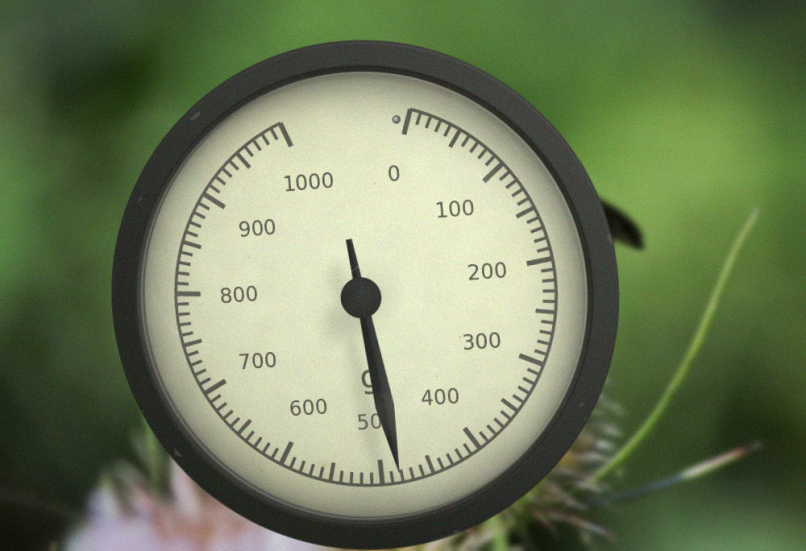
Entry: 480; g
